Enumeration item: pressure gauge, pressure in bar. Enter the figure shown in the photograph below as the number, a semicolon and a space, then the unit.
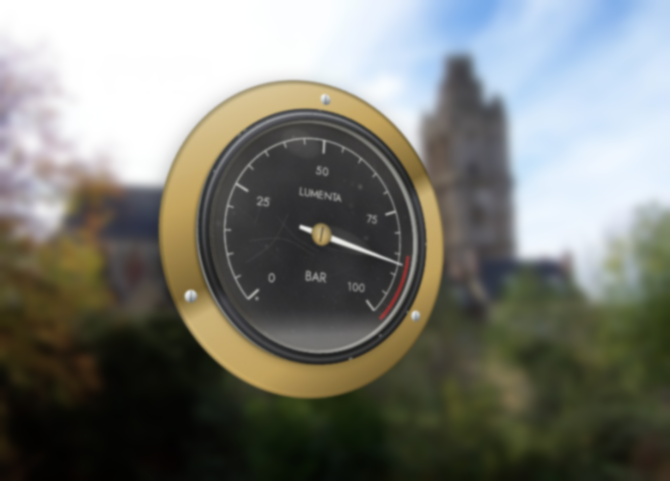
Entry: 87.5; bar
